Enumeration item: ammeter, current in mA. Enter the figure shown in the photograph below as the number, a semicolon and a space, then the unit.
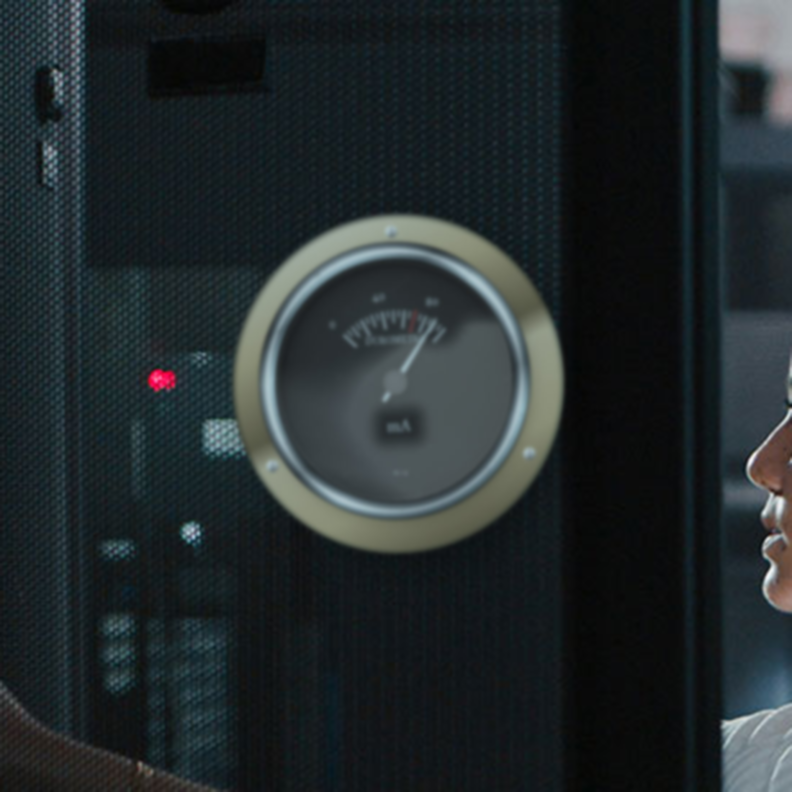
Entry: 90; mA
